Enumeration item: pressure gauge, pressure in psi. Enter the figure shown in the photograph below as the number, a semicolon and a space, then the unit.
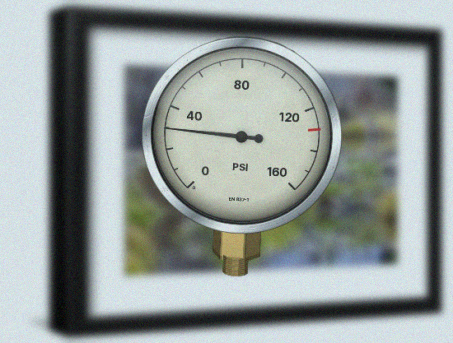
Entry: 30; psi
